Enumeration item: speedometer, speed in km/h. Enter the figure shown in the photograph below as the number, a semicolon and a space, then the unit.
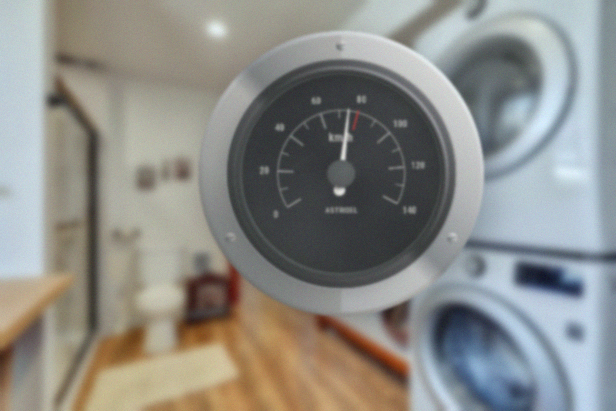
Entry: 75; km/h
